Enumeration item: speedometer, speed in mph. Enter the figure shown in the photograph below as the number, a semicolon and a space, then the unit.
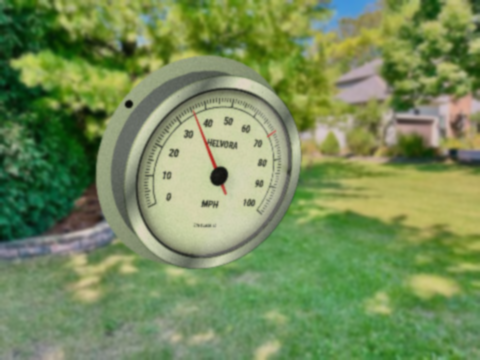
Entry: 35; mph
